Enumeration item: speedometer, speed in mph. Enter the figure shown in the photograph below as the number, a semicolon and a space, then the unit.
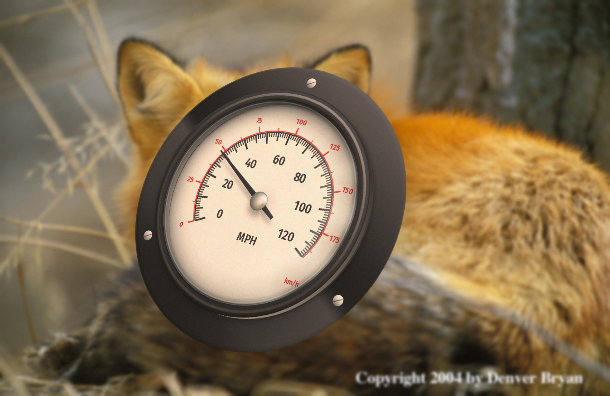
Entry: 30; mph
